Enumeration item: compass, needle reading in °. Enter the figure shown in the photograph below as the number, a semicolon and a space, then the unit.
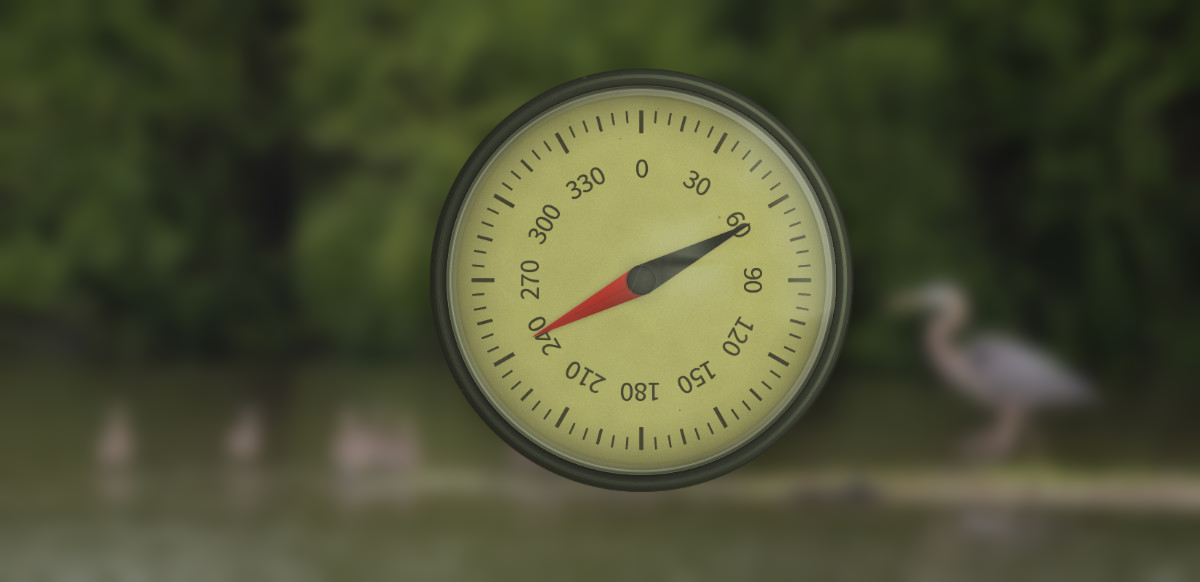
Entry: 242.5; °
